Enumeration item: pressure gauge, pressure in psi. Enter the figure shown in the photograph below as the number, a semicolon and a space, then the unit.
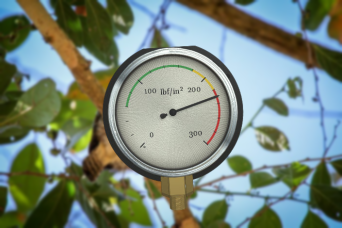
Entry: 230; psi
